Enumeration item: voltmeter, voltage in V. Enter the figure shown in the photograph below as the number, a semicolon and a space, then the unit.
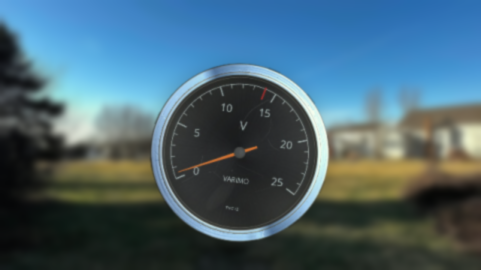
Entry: 0.5; V
